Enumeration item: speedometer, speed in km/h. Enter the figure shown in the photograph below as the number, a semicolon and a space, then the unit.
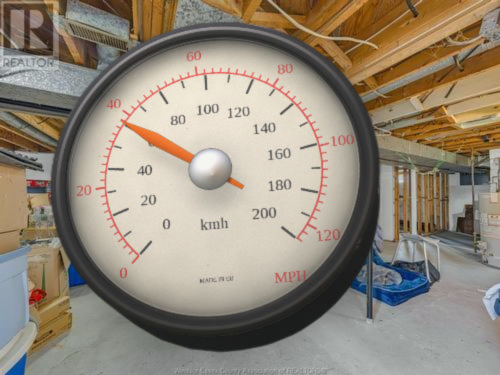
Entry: 60; km/h
